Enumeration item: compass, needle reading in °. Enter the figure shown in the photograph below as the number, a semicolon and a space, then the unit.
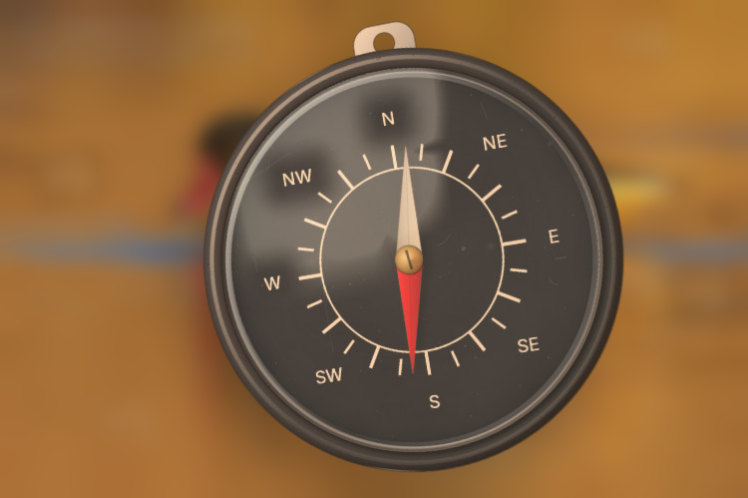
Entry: 187.5; °
